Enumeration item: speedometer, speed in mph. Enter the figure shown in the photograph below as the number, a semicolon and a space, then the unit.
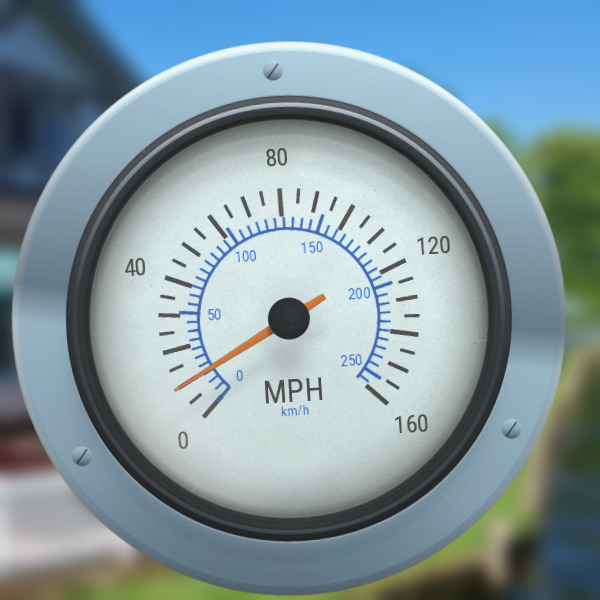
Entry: 10; mph
